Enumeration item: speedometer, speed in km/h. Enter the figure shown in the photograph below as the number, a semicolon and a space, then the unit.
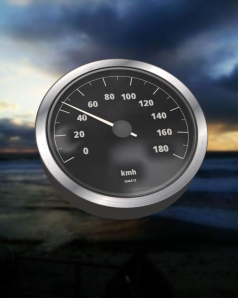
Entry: 45; km/h
